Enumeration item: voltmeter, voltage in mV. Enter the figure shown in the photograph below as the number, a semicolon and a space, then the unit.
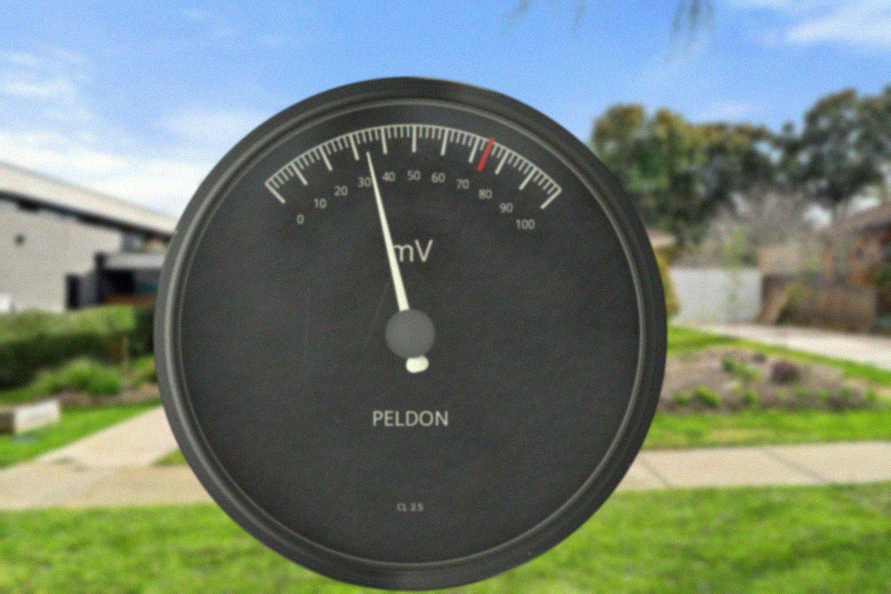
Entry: 34; mV
